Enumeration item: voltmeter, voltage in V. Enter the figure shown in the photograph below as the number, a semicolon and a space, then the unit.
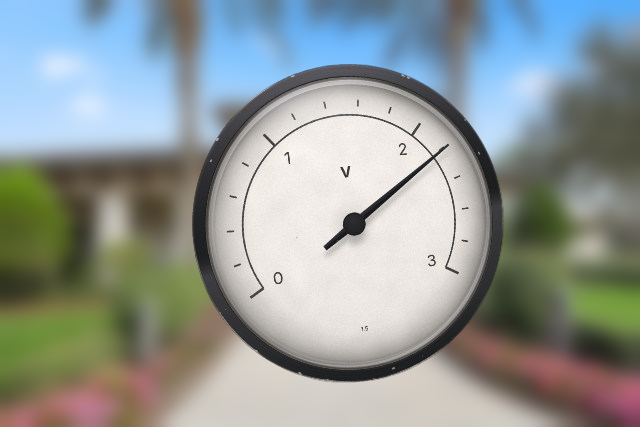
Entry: 2.2; V
